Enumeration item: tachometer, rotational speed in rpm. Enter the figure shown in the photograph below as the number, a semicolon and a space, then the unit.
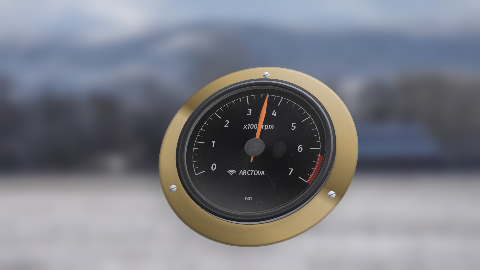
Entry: 3600; rpm
